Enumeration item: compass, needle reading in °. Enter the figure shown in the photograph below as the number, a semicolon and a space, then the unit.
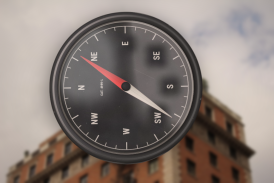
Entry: 35; °
